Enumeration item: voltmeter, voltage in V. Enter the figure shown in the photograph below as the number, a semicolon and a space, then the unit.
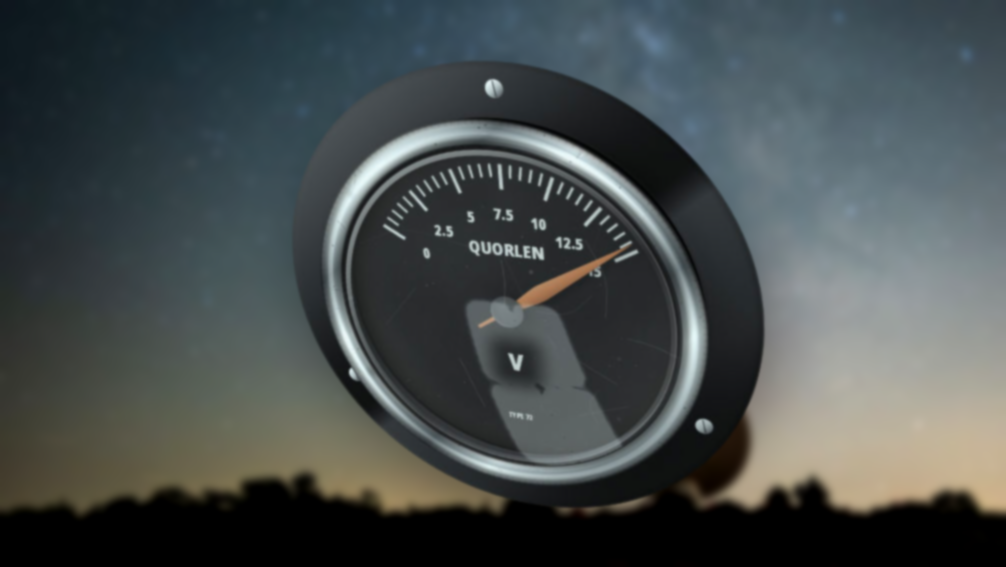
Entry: 14.5; V
